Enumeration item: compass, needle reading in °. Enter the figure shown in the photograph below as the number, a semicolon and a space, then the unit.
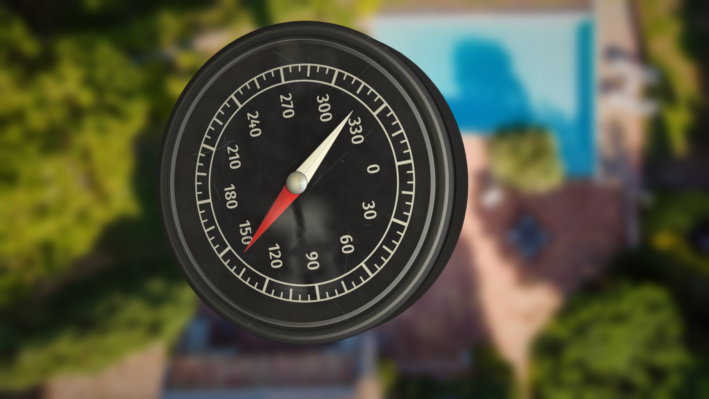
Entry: 140; °
